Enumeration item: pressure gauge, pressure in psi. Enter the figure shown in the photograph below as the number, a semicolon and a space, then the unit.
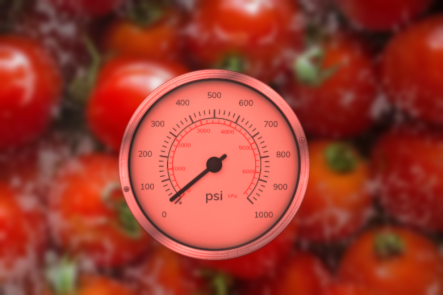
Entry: 20; psi
